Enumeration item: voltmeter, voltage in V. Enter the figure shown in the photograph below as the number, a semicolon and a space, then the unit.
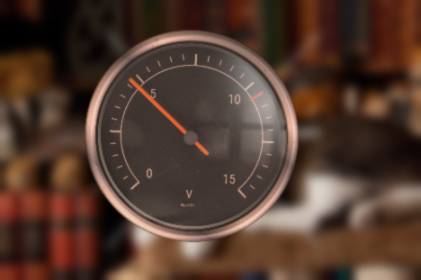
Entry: 4.75; V
